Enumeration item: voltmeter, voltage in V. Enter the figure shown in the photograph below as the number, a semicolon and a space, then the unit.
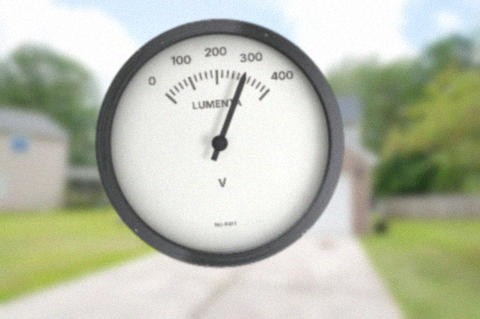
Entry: 300; V
